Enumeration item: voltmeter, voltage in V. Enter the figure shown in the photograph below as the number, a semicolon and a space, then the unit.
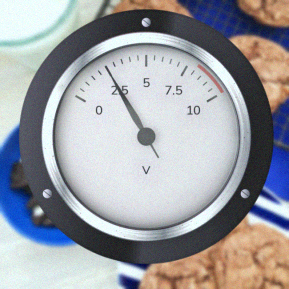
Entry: 2.5; V
